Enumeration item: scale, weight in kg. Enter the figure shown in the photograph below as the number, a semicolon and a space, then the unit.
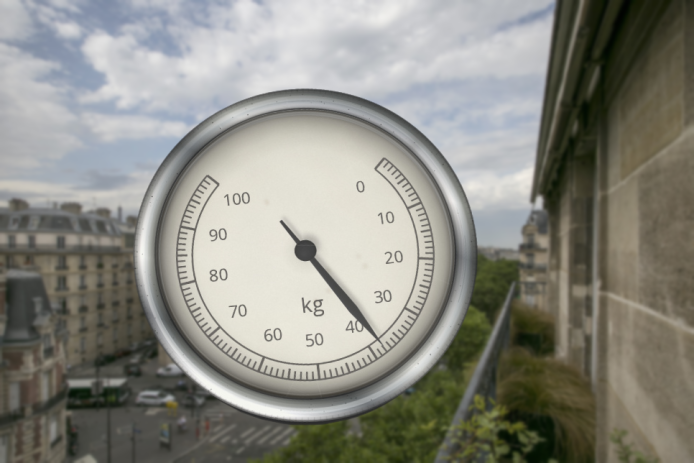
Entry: 38; kg
